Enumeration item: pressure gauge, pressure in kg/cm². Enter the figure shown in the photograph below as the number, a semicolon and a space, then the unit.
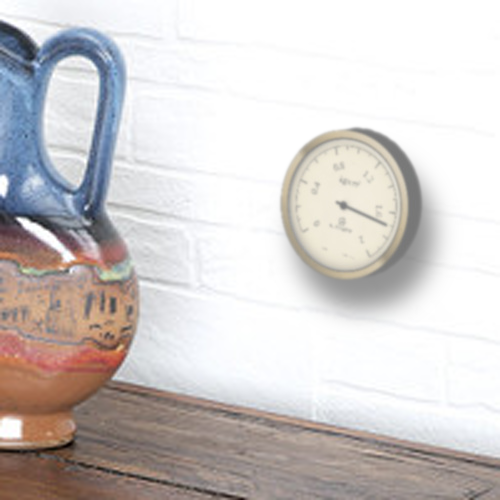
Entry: 1.7; kg/cm²
